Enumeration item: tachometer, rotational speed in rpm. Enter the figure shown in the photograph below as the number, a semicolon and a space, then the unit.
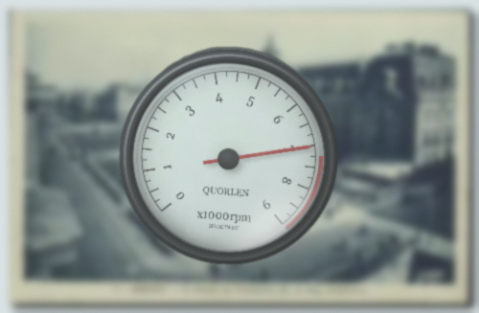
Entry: 7000; rpm
